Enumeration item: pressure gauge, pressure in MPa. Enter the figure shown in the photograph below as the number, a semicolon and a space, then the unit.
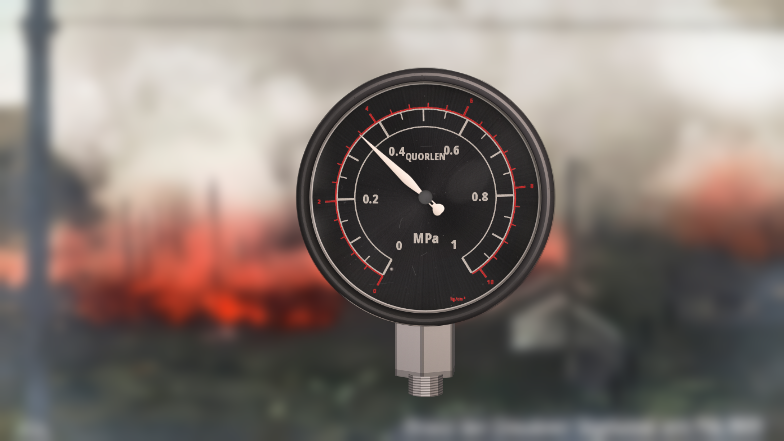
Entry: 0.35; MPa
